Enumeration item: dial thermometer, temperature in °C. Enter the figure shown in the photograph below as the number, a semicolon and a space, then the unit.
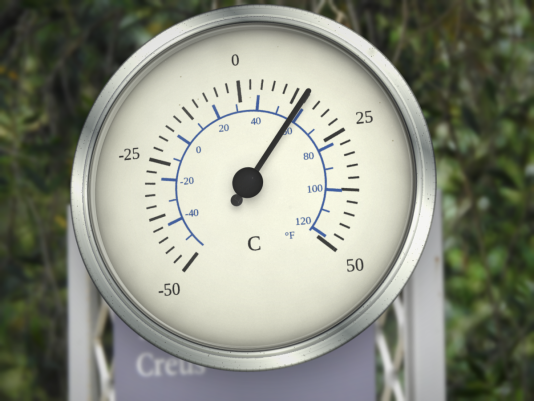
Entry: 15; °C
